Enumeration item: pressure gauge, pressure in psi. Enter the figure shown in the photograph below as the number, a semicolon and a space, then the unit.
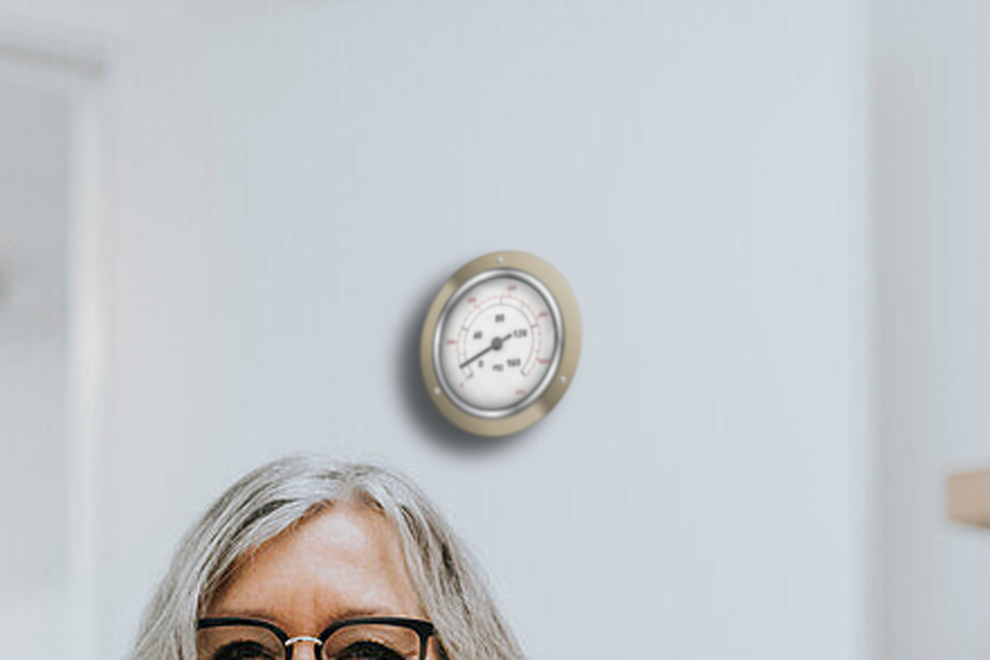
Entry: 10; psi
